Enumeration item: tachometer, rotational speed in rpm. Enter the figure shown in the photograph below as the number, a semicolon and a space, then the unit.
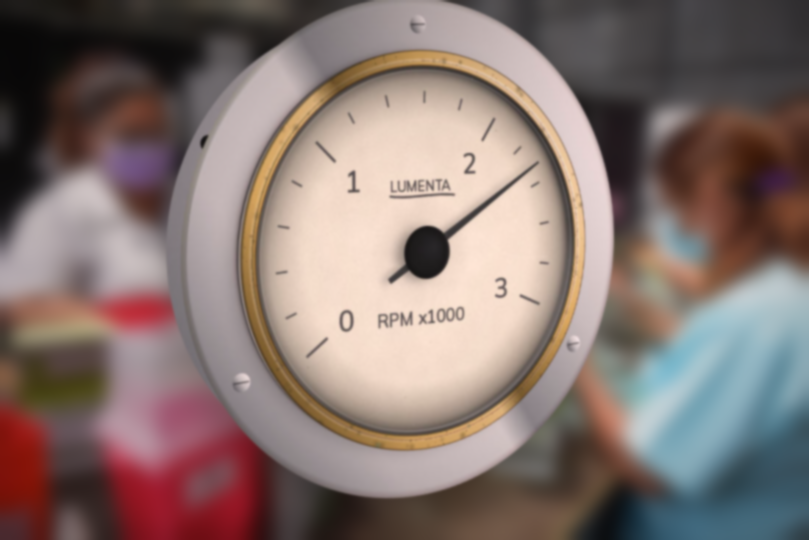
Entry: 2300; rpm
